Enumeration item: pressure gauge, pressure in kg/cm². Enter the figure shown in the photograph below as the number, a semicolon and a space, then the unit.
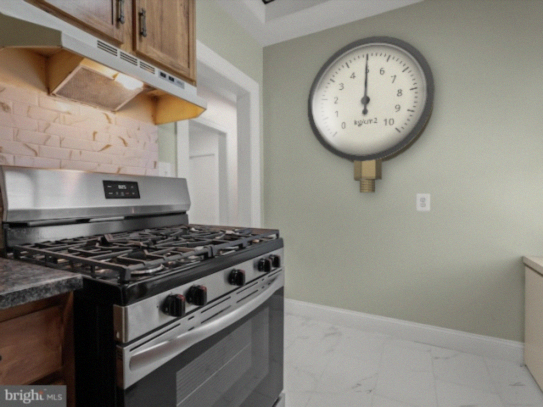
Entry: 5; kg/cm²
